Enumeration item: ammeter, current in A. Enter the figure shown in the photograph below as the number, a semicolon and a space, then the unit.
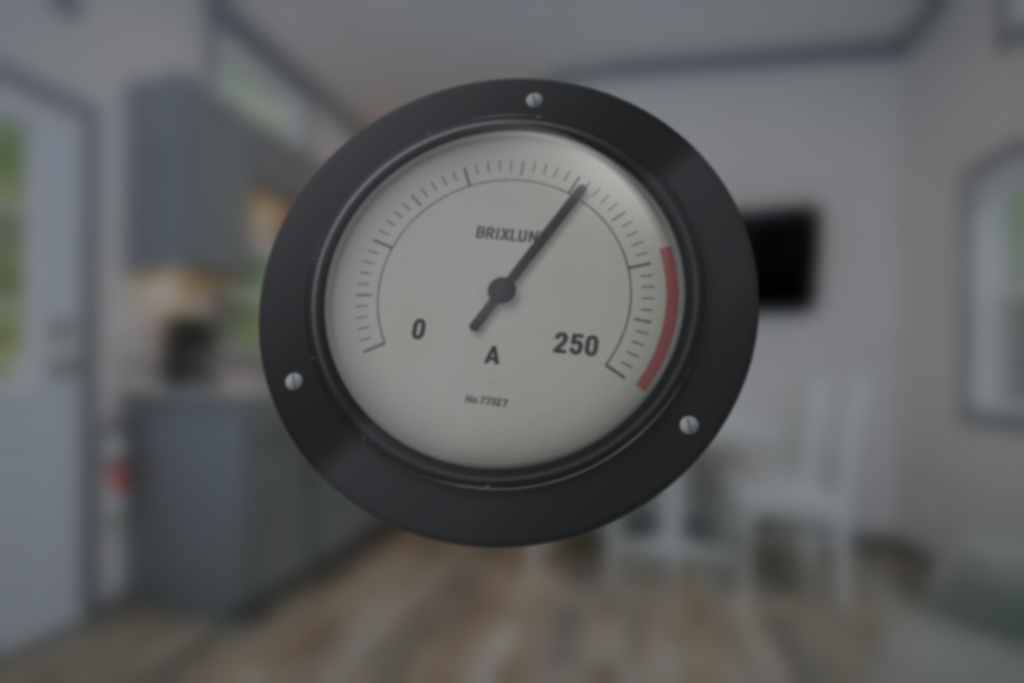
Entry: 155; A
